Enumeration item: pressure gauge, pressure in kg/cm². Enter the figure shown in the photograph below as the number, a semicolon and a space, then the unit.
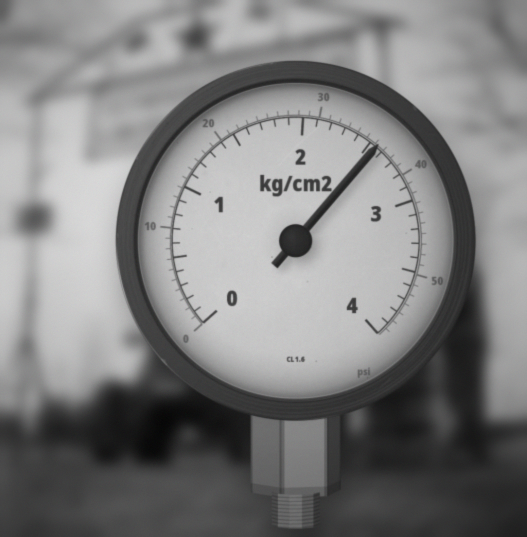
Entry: 2.55; kg/cm²
